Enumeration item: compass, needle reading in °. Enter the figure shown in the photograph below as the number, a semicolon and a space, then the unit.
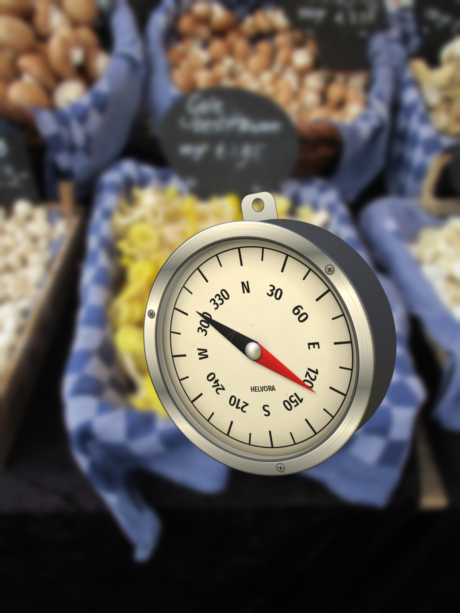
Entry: 127.5; °
